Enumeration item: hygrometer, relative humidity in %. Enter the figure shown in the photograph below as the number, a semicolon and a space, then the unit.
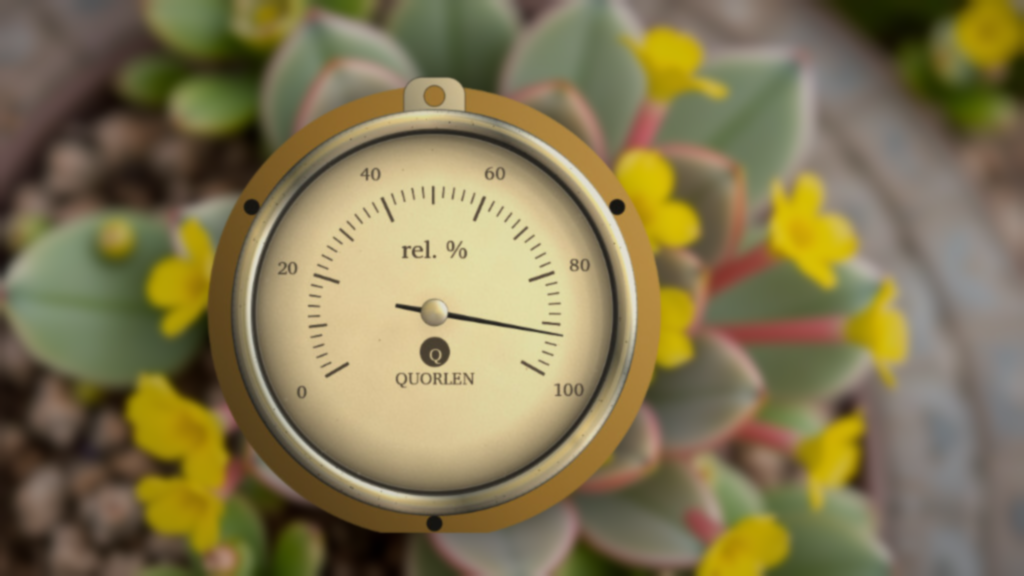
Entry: 92; %
